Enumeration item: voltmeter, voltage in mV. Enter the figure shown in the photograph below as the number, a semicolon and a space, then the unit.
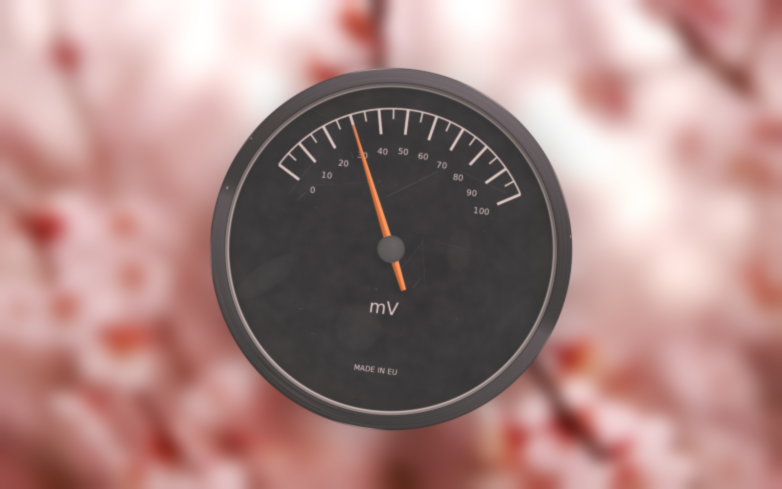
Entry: 30; mV
